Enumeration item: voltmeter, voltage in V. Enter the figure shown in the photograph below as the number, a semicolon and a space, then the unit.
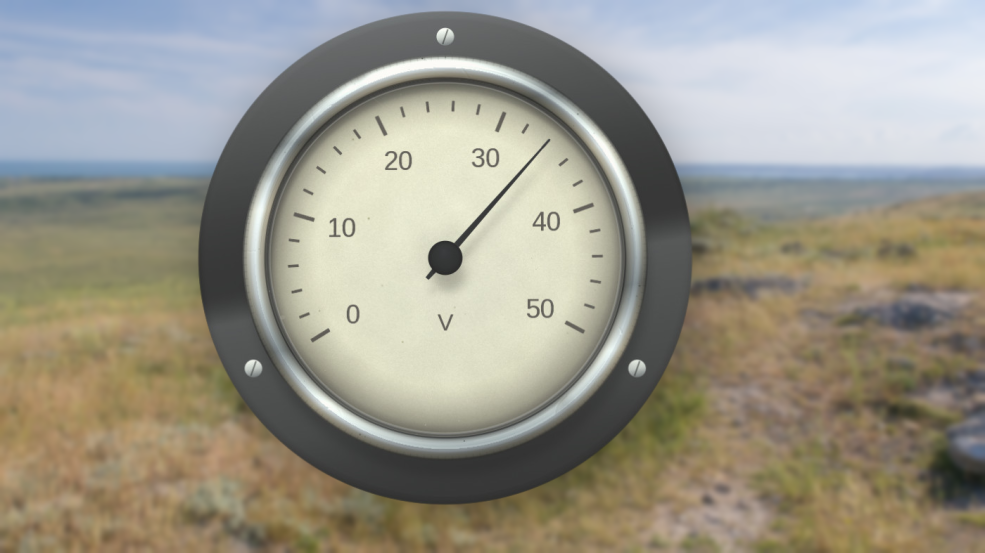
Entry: 34; V
